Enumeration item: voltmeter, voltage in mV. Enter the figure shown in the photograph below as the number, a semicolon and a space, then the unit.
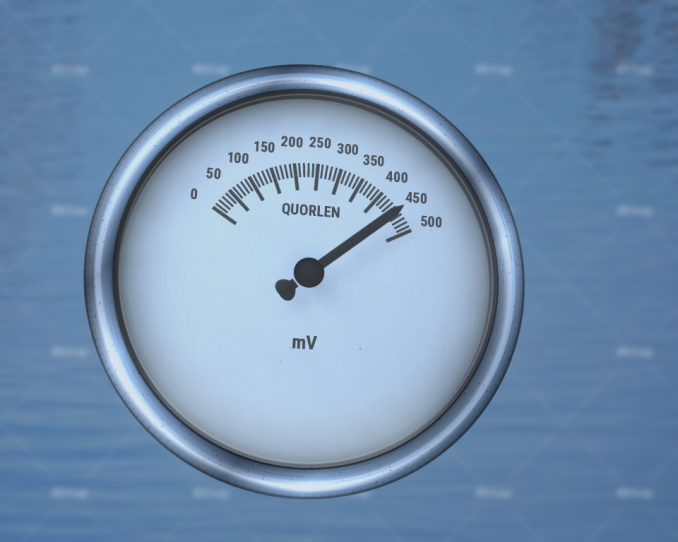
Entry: 450; mV
